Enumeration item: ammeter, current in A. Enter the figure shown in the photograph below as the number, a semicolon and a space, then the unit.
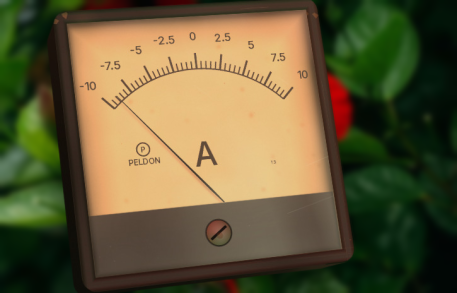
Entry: -9; A
